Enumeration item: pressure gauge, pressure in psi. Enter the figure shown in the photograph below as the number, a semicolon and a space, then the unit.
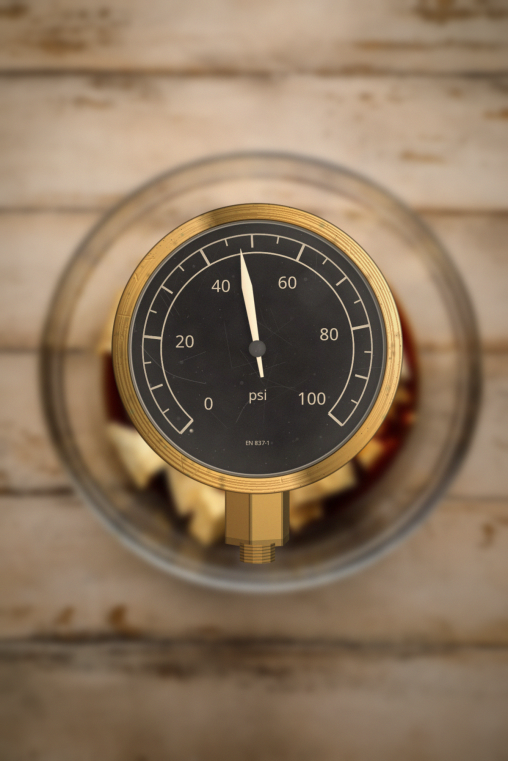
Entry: 47.5; psi
